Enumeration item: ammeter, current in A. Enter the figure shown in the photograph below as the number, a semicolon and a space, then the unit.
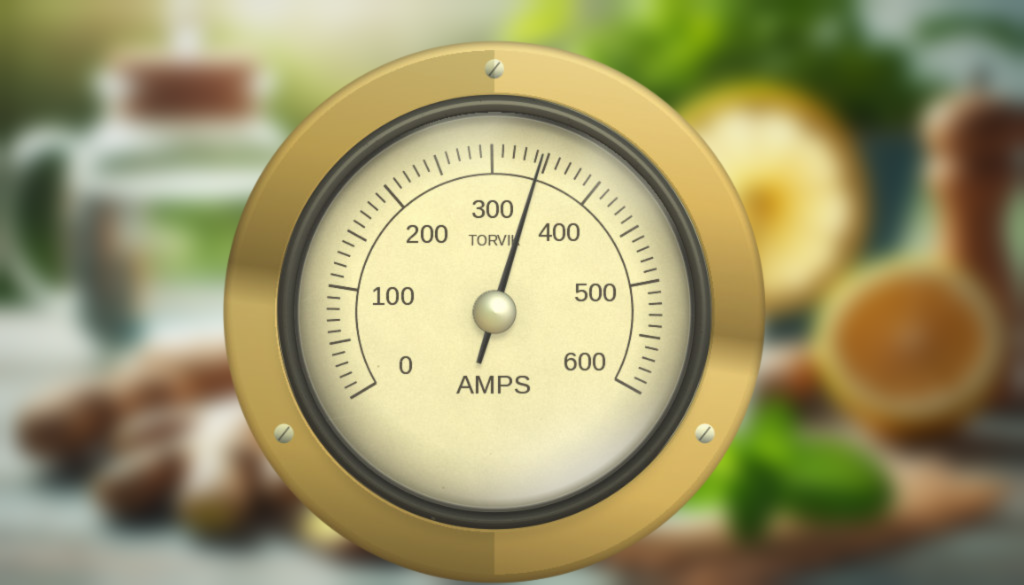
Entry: 345; A
